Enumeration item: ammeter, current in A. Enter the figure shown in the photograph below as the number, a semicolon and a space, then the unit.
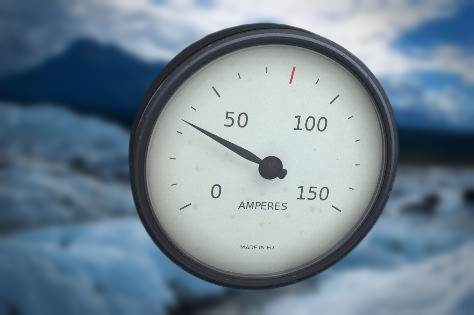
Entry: 35; A
